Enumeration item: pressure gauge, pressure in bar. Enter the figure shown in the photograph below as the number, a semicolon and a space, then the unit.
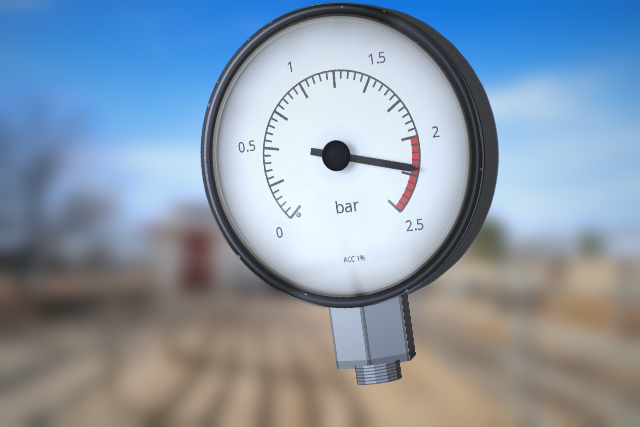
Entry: 2.2; bar
